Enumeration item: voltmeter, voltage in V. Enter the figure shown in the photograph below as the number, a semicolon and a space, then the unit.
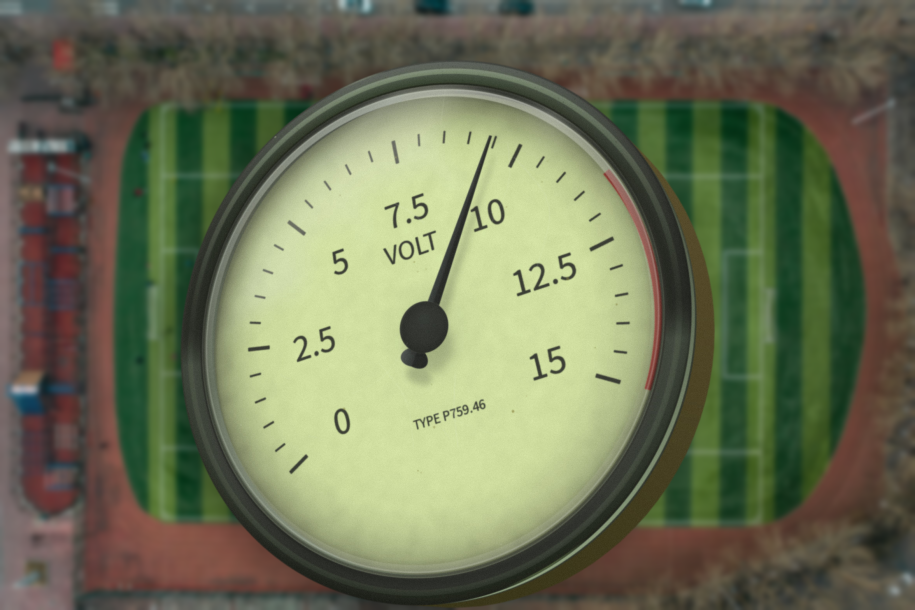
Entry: 9.5; V
